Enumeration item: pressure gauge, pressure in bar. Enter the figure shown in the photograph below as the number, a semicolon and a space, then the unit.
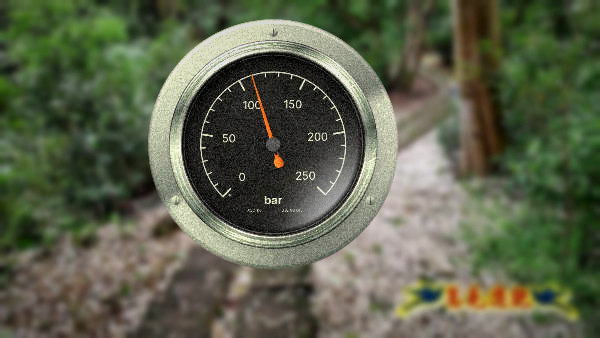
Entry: 110; bar
